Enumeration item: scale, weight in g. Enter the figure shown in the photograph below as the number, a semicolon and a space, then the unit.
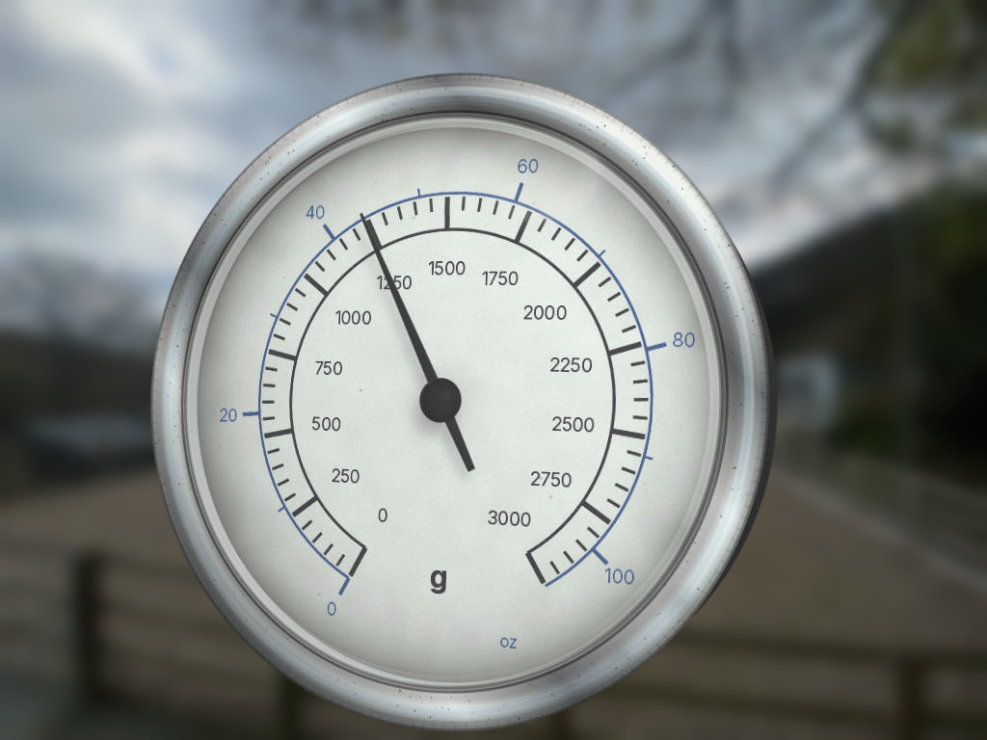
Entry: 1250; g
